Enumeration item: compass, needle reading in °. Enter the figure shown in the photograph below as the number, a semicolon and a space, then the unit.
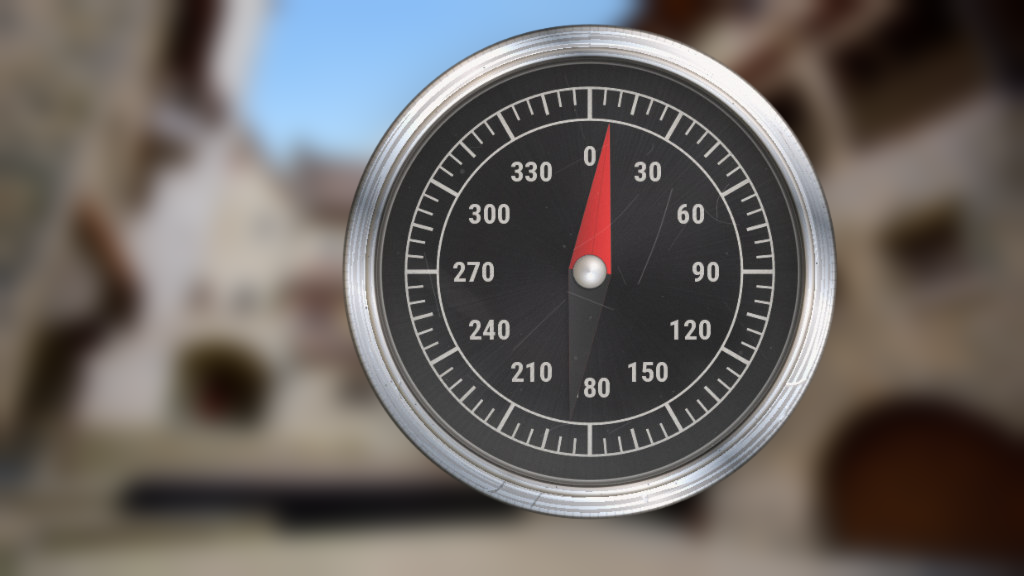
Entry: 7.5; °
